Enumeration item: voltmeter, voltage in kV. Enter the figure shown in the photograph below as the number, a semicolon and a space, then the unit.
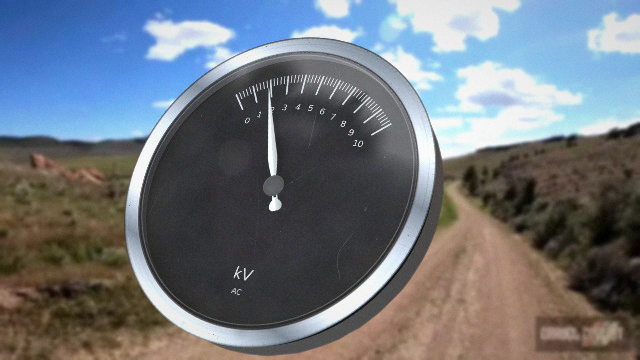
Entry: 2; kV
